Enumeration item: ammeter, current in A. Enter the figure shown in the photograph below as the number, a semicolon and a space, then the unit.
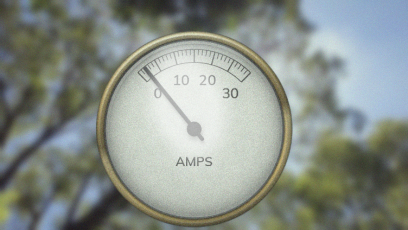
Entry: 2; A
